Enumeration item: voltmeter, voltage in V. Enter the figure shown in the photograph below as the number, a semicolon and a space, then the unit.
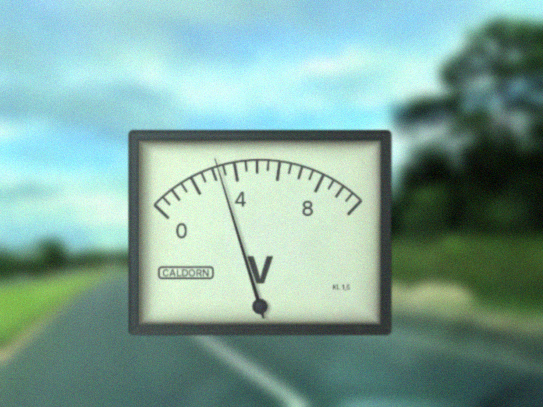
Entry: 3.25; V
